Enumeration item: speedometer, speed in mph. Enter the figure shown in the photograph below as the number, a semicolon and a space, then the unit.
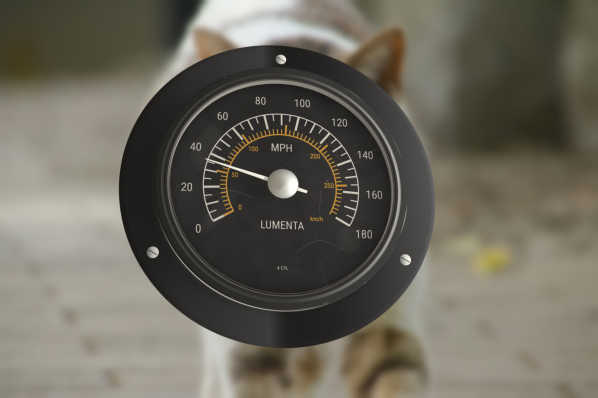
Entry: 35; mph
